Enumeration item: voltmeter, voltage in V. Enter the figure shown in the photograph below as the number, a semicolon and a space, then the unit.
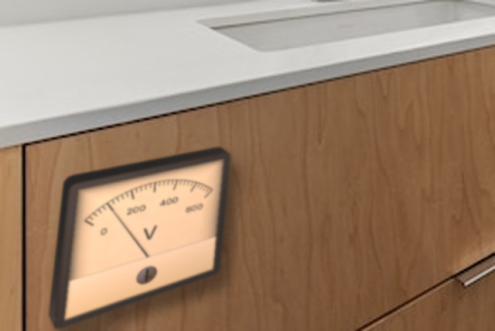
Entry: 100; V
